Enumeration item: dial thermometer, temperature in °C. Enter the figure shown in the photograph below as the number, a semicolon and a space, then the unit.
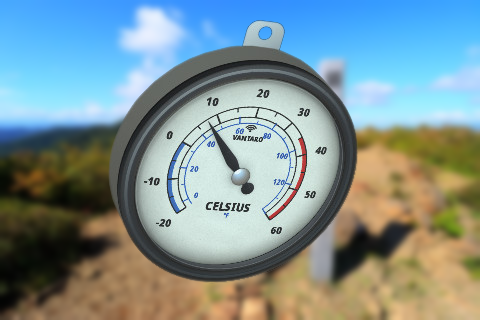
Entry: 7.5; °C
